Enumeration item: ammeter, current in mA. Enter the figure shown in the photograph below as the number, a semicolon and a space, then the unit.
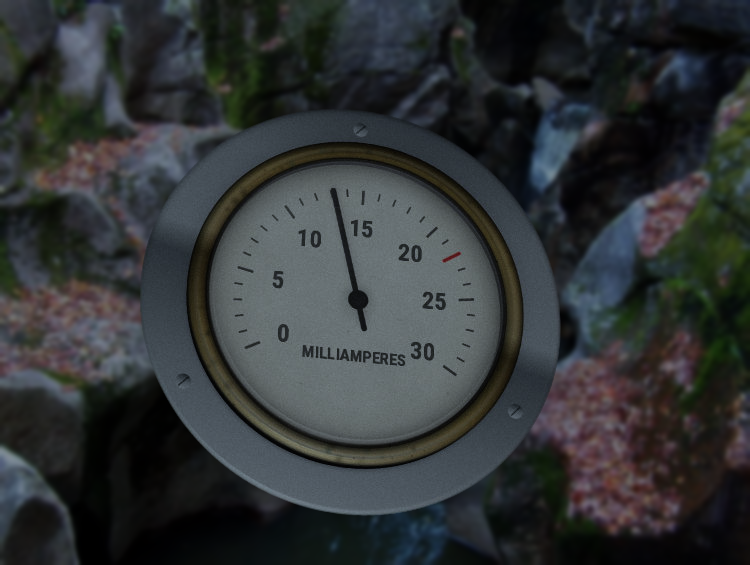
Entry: 13; mA
